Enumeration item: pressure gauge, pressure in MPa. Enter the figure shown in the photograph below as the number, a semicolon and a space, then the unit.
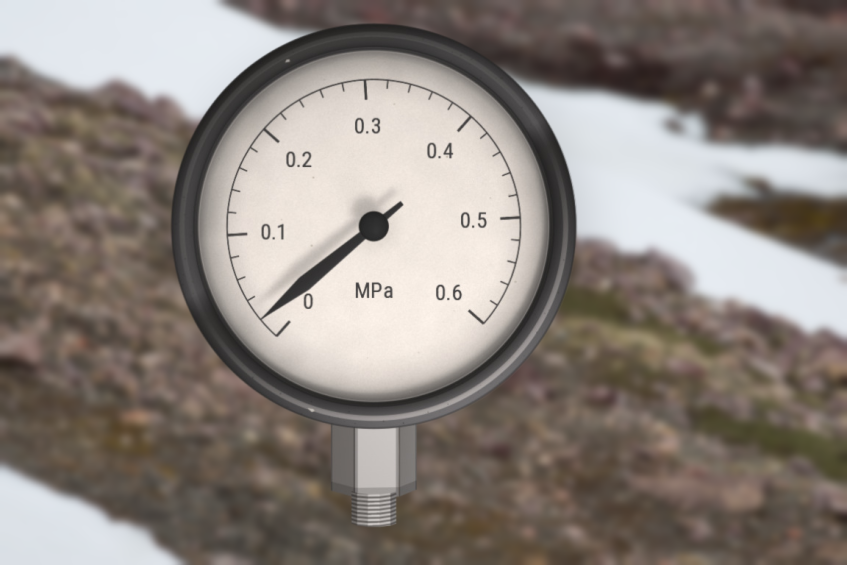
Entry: 0.02; MPa
